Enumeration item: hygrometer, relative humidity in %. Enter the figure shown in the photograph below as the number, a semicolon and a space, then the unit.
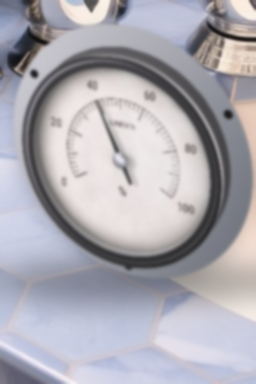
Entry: 40; %
